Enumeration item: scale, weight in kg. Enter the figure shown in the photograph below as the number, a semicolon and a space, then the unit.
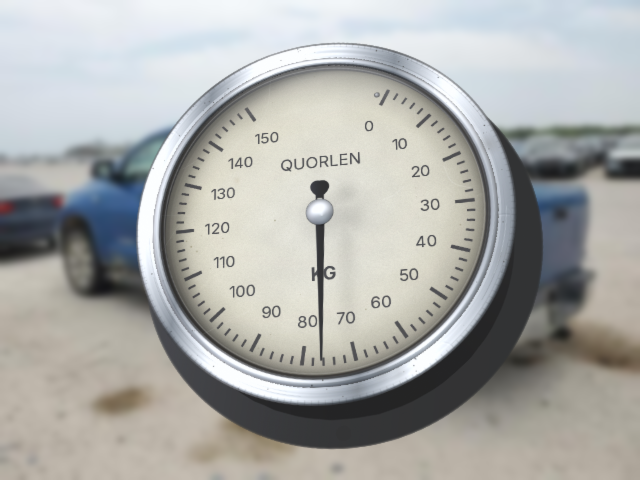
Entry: 76; kg
